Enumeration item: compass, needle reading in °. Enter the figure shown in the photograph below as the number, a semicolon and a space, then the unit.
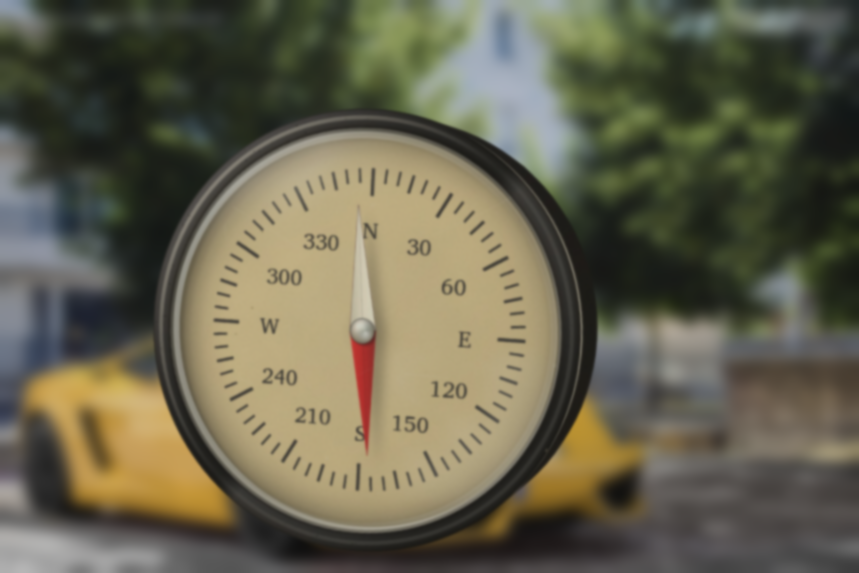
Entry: 175; °
